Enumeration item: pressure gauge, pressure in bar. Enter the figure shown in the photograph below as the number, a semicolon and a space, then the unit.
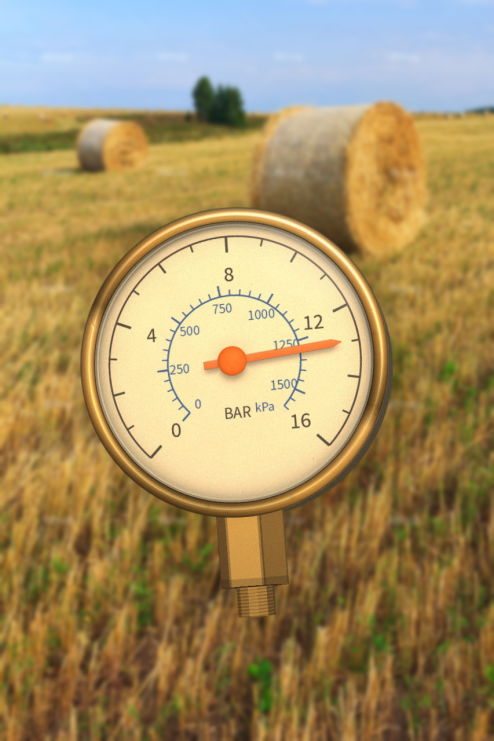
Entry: 13; bar
